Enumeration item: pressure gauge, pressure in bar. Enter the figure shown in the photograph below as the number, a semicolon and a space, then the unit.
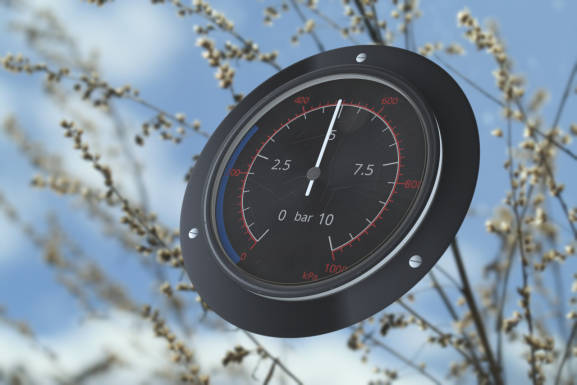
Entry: 5; bar
